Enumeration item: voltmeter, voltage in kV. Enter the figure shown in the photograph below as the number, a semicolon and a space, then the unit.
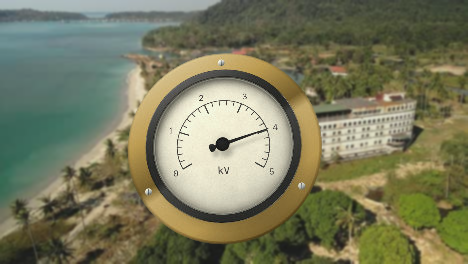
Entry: 4; kV
